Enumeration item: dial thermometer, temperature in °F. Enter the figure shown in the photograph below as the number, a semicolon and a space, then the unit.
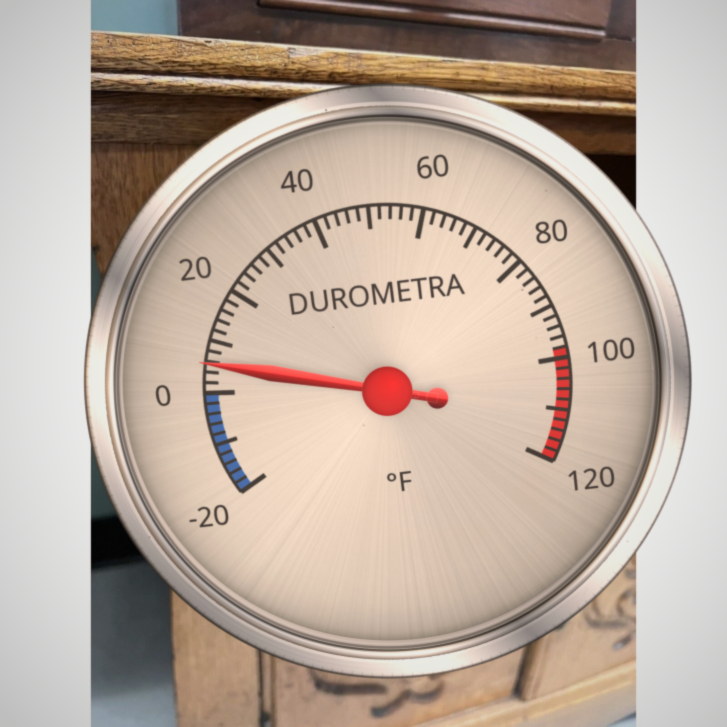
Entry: 6; °F
